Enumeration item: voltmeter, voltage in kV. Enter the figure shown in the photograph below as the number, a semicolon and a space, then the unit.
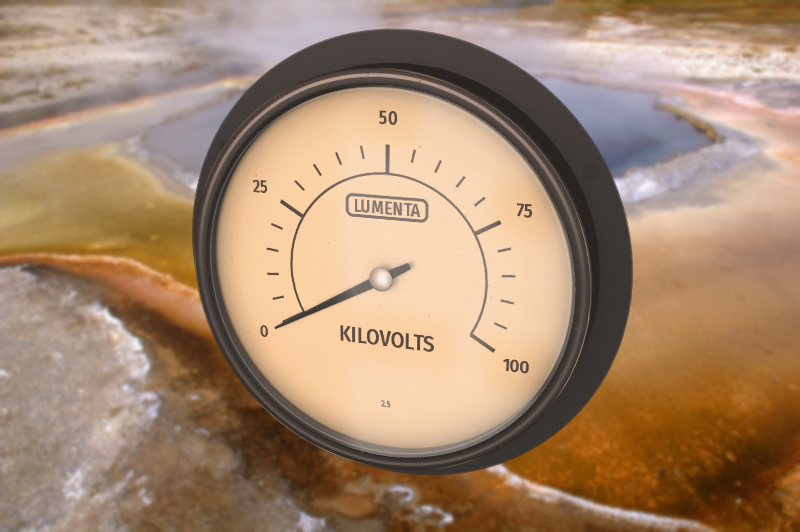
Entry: 0; kV
